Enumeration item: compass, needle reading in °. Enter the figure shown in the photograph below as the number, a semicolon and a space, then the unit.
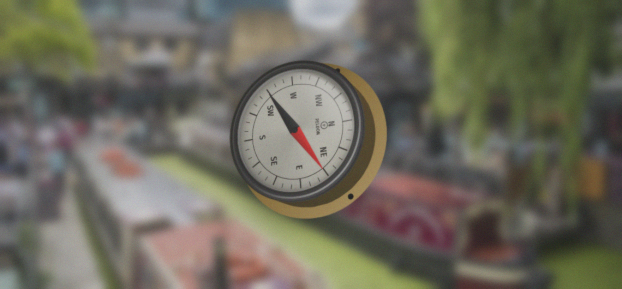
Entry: 60; °
